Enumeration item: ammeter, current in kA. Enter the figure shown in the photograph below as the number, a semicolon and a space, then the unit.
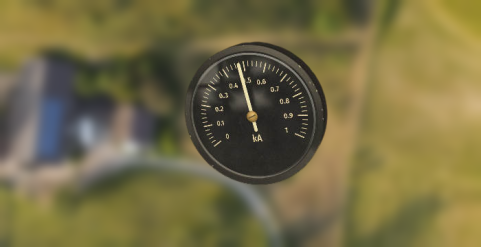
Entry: 0.48; kA
